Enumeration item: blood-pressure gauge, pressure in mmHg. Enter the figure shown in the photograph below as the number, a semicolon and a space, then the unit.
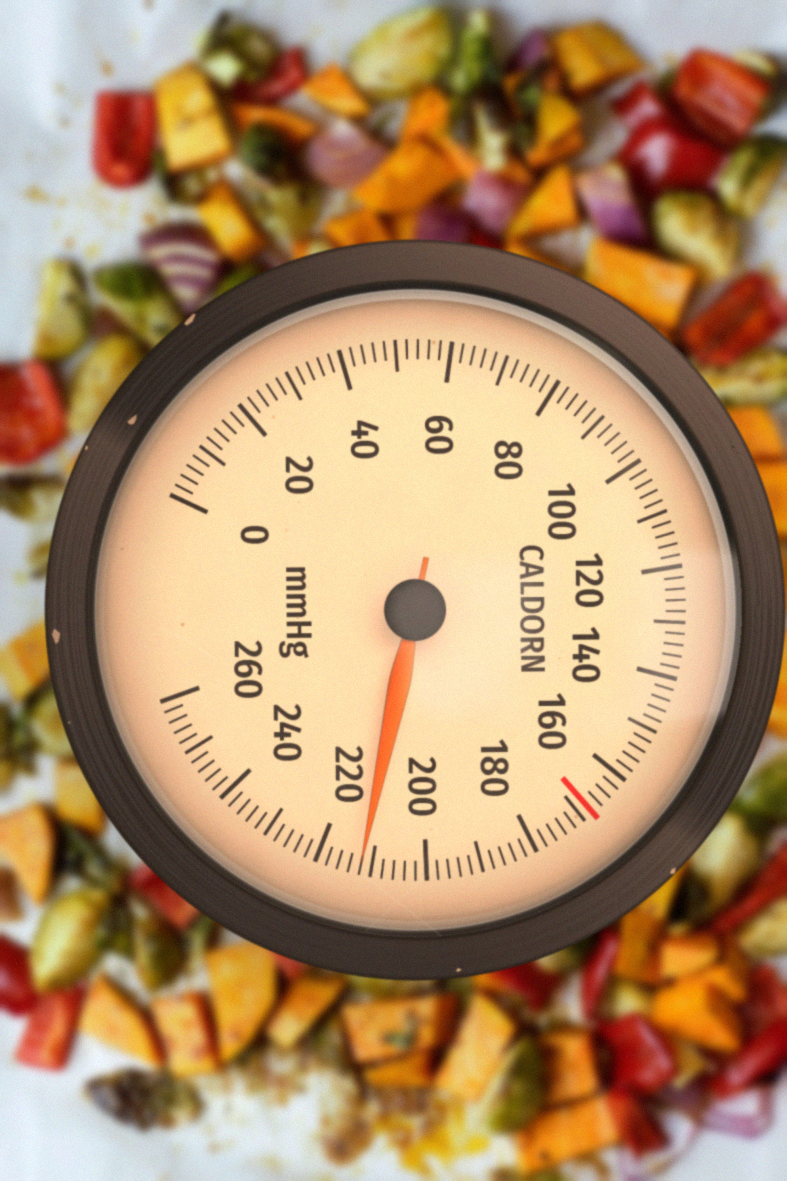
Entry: 212; mmHg
